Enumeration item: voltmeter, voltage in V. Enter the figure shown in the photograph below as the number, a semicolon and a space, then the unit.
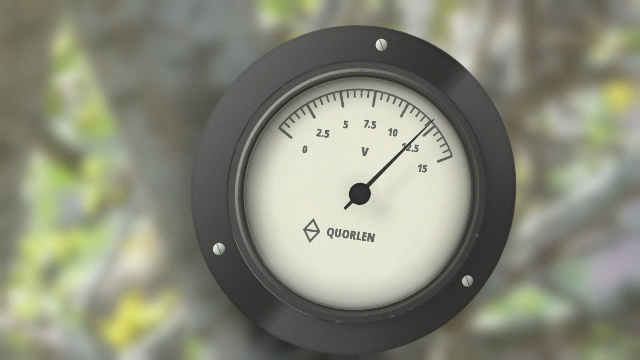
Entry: 12; V
